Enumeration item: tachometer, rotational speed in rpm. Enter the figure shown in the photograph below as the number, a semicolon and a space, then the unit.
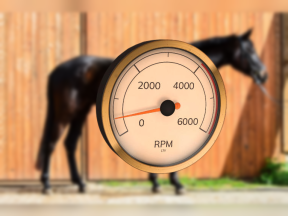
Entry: 500; rpm
